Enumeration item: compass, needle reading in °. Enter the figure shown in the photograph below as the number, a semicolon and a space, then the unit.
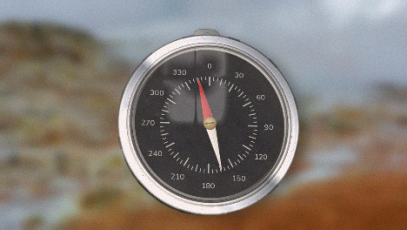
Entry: 345; °
